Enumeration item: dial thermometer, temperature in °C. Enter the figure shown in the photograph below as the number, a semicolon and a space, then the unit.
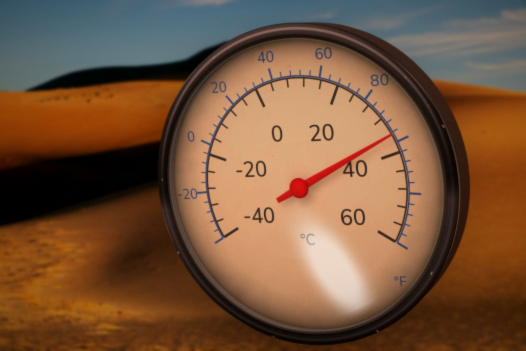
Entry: 36; °C
